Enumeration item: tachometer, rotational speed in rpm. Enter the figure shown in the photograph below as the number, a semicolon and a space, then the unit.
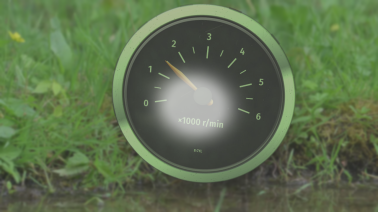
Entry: 1500; rpm
